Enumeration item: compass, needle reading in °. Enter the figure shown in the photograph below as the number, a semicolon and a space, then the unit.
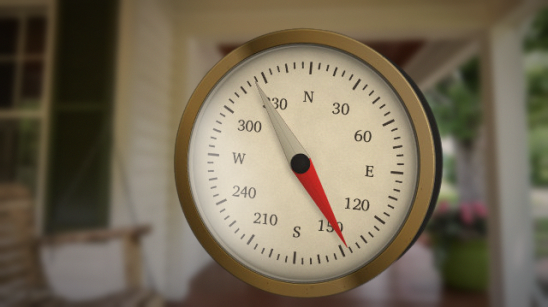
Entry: 145; °
